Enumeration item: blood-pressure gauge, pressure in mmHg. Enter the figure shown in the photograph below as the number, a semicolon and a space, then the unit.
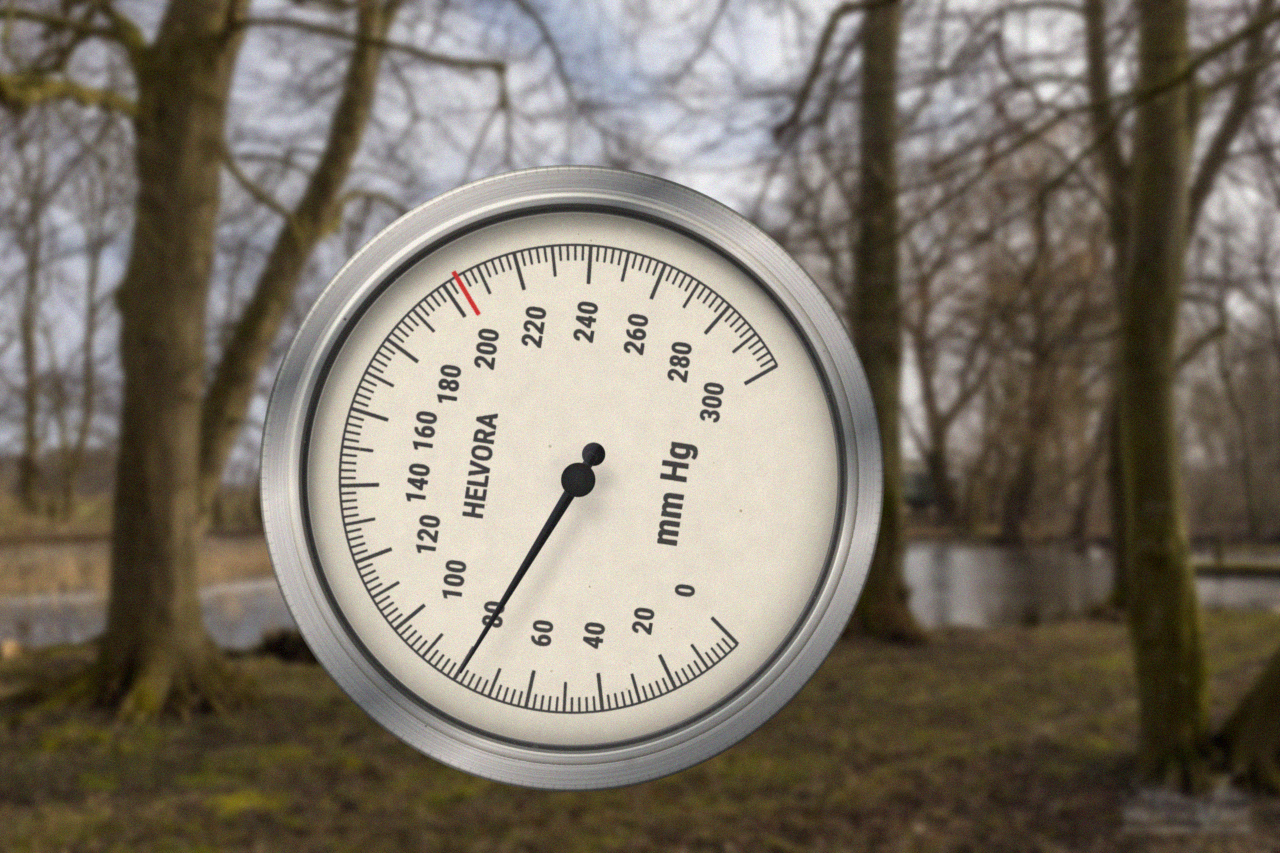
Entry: 80; mmHg
